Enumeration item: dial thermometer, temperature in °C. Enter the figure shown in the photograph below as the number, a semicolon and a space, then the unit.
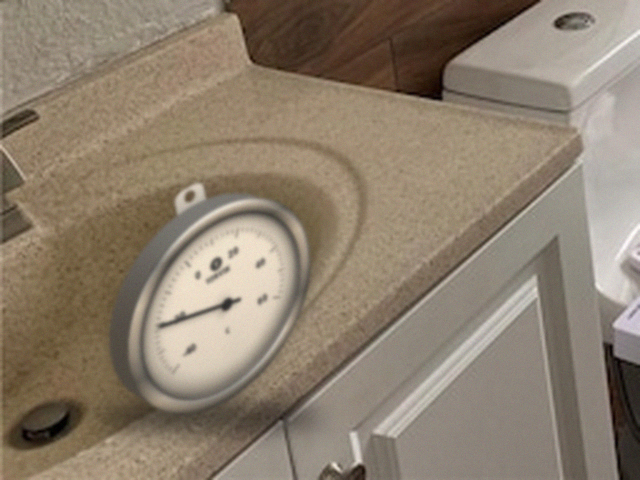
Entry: -20; °C
